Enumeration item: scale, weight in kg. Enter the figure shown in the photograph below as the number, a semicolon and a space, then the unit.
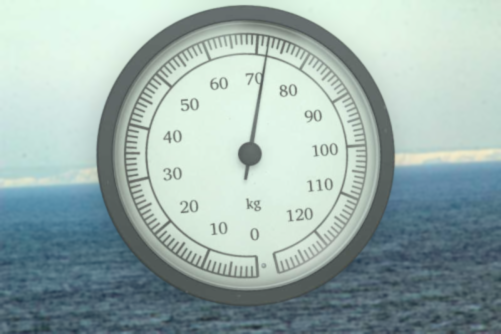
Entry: 72; kg
